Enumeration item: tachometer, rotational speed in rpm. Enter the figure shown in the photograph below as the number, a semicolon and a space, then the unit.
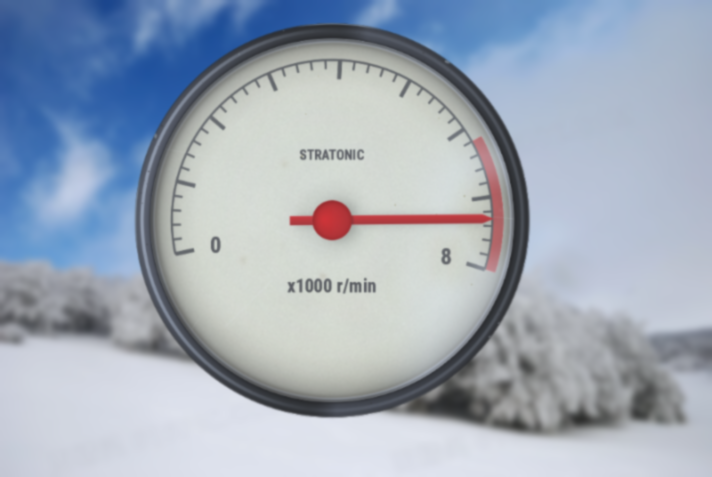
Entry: 7300; rpm
